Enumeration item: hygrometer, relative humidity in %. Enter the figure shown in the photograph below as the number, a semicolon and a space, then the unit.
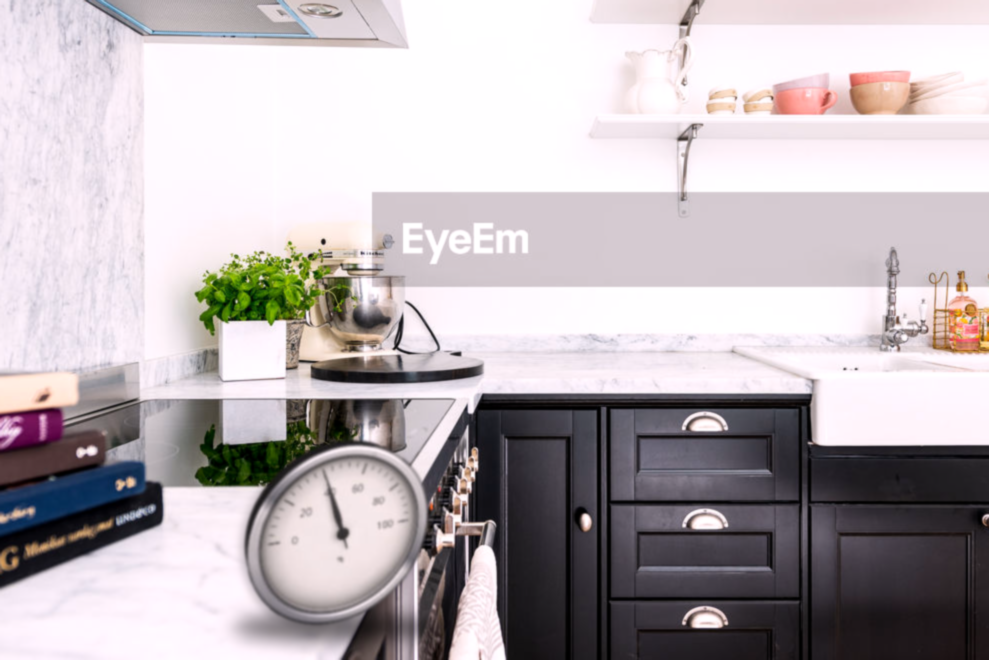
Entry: 40; %
